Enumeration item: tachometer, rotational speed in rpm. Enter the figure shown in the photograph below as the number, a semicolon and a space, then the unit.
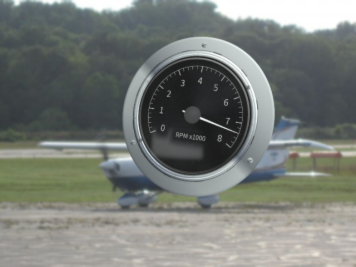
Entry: 7400; rpm
